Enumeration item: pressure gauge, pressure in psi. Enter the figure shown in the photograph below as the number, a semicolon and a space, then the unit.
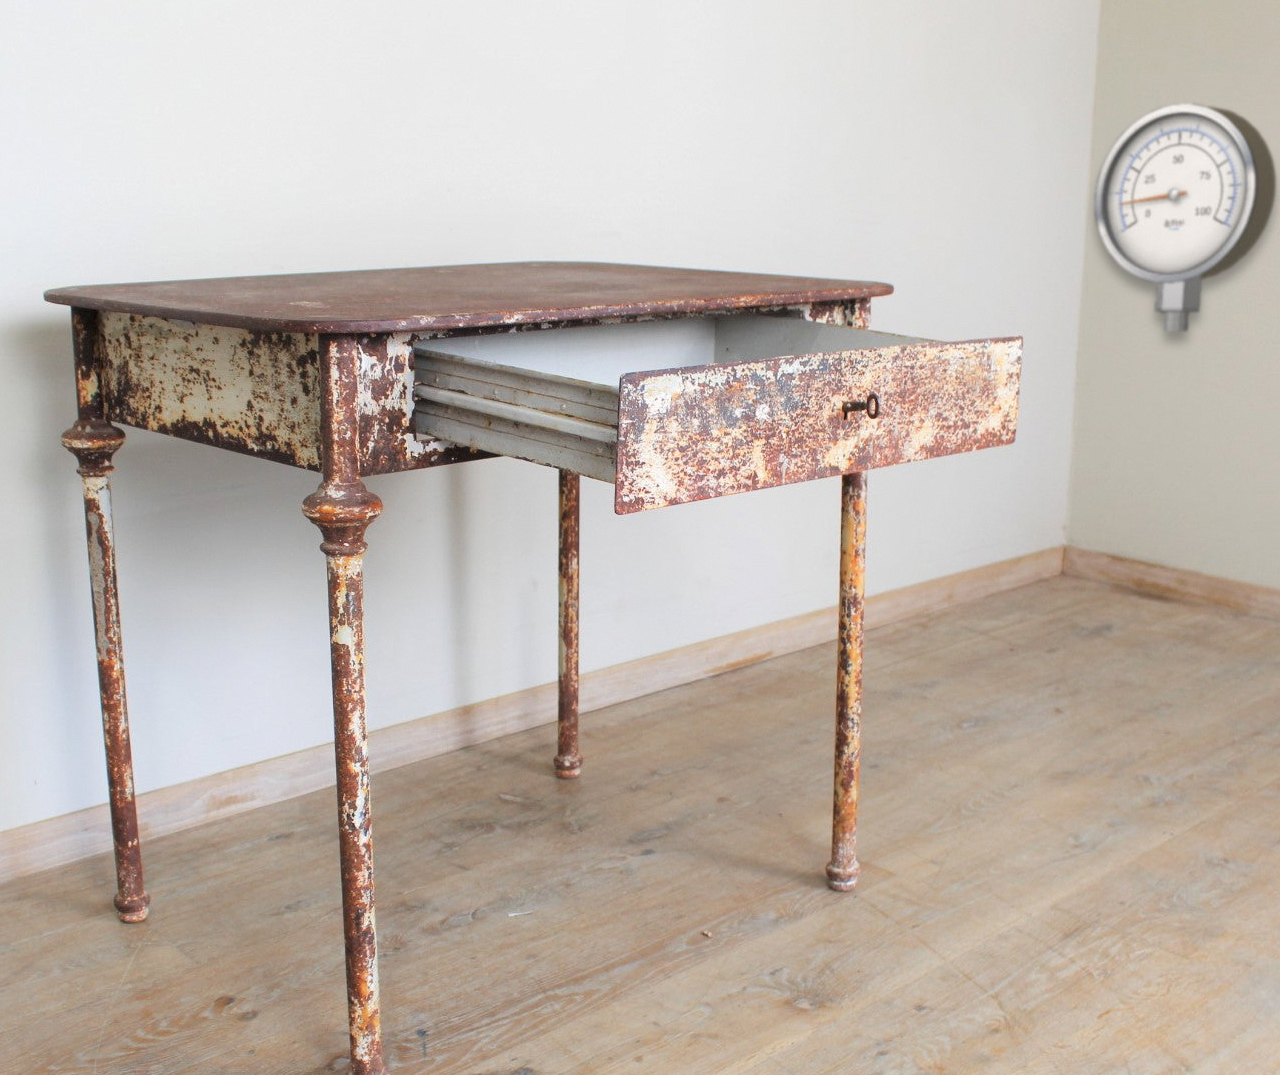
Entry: 10; psi
